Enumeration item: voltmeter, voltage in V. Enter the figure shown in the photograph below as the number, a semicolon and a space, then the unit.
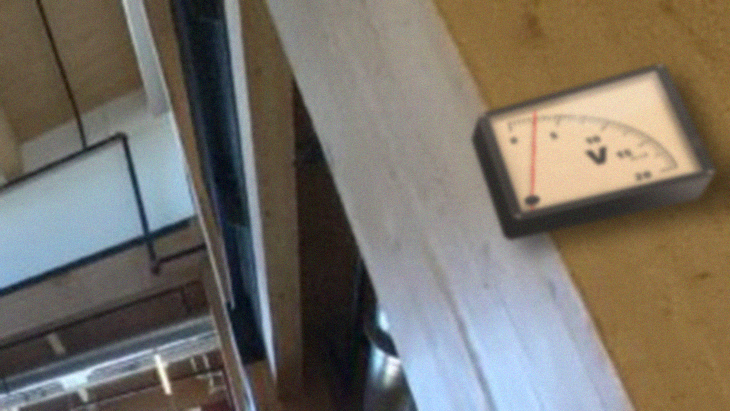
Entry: 2.5; V
